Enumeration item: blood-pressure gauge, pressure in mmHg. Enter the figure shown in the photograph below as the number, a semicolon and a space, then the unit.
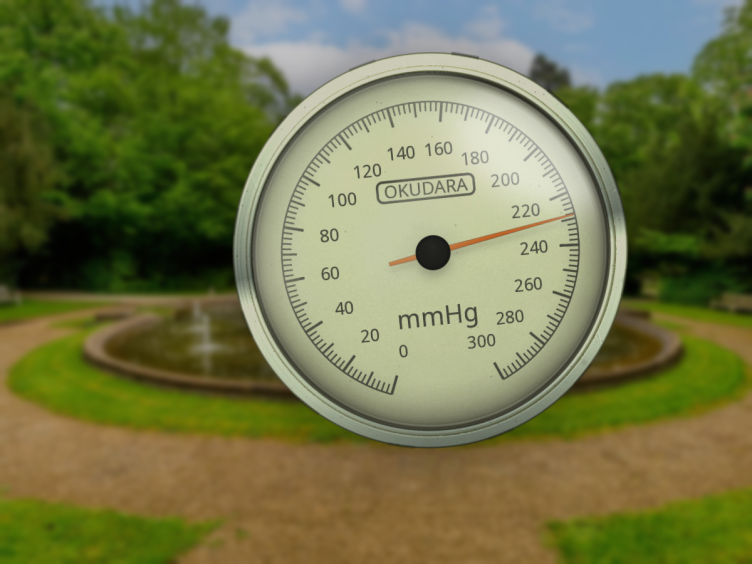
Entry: 228; mmHg
